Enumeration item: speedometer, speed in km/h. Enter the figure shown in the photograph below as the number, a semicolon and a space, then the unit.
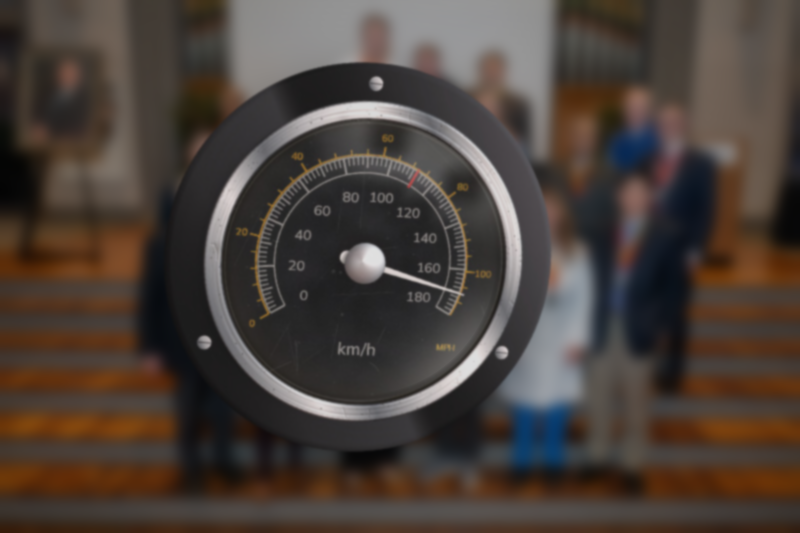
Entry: 170; km/h
